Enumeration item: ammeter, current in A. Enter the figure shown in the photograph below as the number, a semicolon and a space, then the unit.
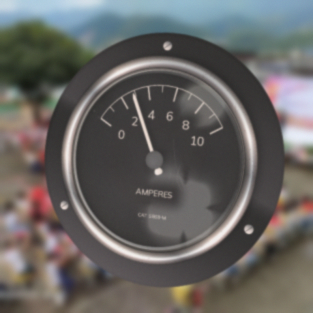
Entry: 3; A
